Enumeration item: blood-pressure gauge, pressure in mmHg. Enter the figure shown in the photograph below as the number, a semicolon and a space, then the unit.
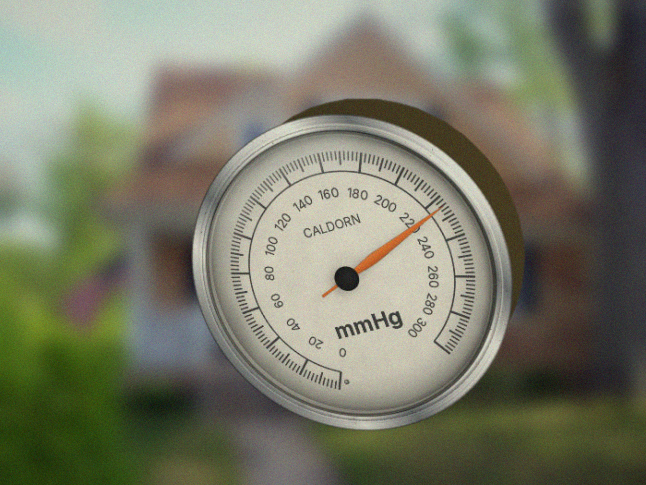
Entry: 224; mmHg
